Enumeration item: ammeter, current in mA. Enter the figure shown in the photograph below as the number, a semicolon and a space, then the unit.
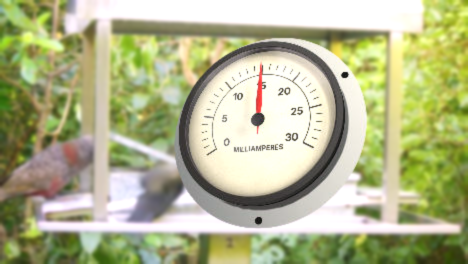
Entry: 15; mA
